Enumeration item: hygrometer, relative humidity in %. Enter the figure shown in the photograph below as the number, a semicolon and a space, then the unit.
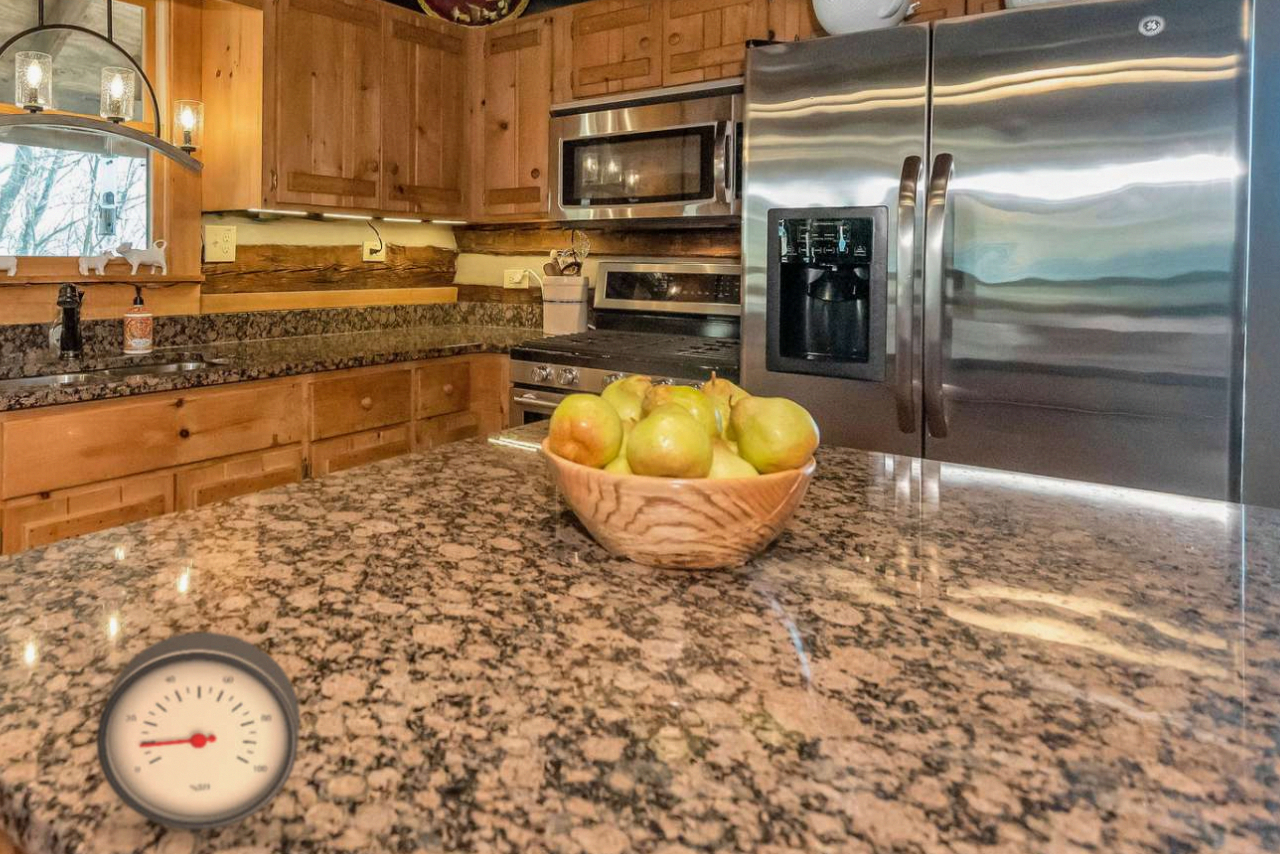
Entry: 10; %
